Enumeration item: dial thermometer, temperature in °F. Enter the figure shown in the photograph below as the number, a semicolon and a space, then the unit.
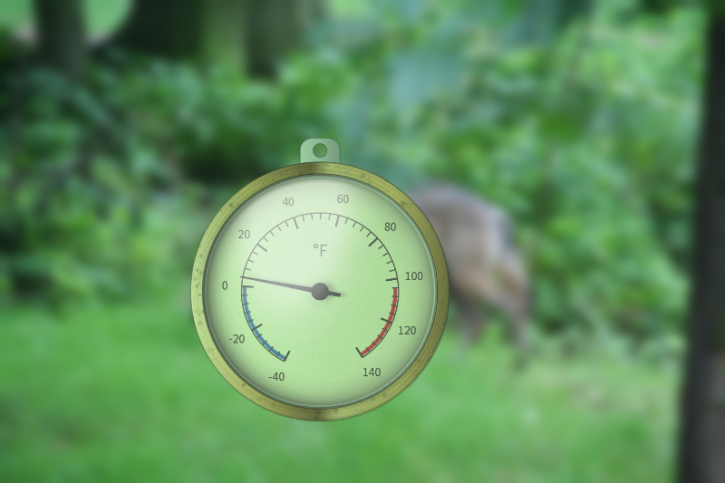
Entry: 4; °F
